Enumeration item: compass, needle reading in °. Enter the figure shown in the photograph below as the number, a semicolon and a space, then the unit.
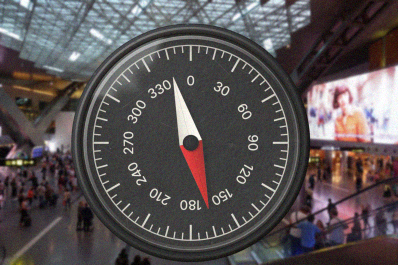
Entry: 165; °
